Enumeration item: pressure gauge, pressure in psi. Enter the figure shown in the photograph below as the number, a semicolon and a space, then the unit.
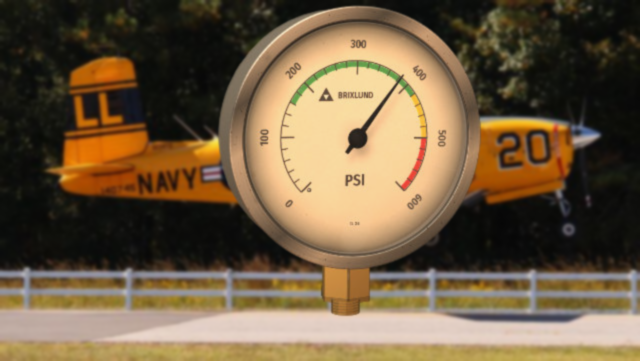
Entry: 380; psi
